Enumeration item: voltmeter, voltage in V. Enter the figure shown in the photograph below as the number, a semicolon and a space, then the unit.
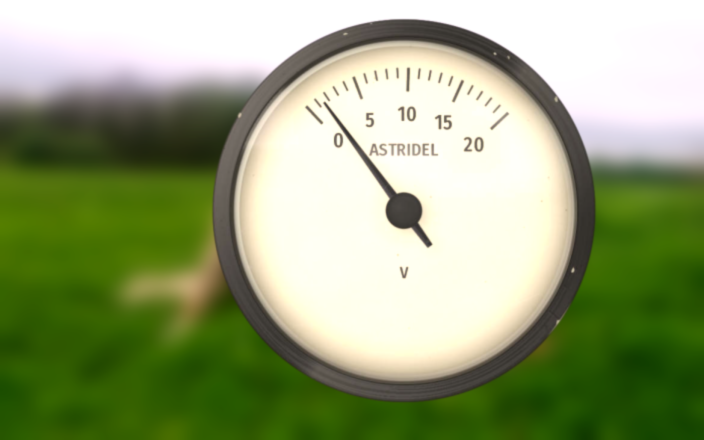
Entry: 1.5; V
